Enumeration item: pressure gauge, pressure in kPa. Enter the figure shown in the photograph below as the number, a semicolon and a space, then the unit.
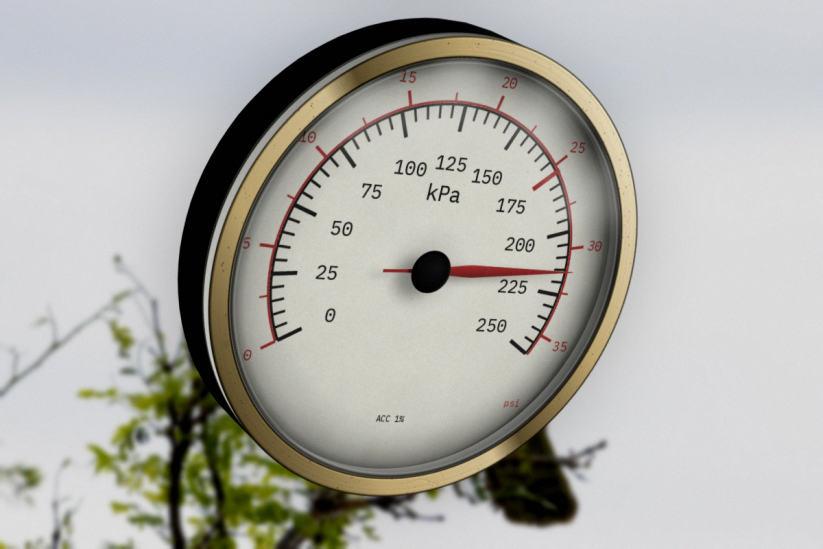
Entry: 215; kPa
